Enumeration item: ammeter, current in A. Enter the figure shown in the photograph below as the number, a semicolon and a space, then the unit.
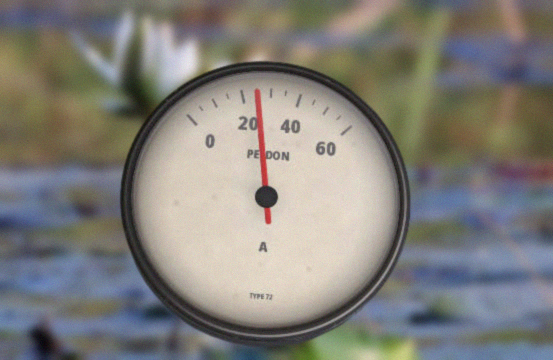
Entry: 25; A
